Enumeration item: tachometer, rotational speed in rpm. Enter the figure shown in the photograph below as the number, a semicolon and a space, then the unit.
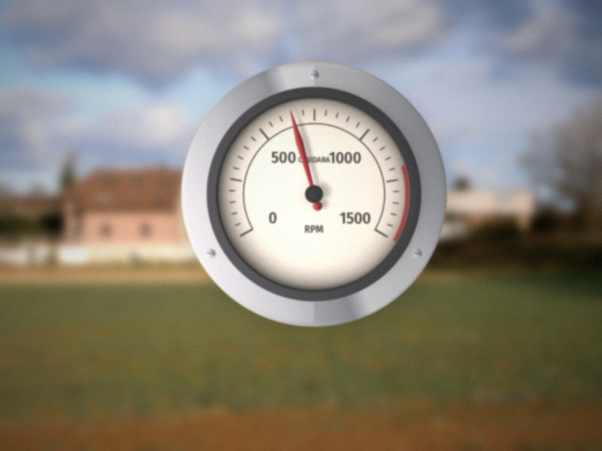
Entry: 650; rpm
